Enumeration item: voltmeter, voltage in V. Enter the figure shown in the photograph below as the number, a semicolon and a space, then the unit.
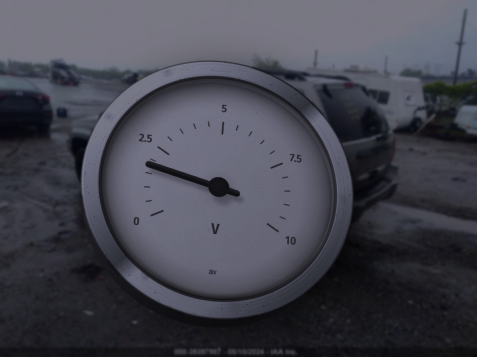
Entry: 1.75; V
